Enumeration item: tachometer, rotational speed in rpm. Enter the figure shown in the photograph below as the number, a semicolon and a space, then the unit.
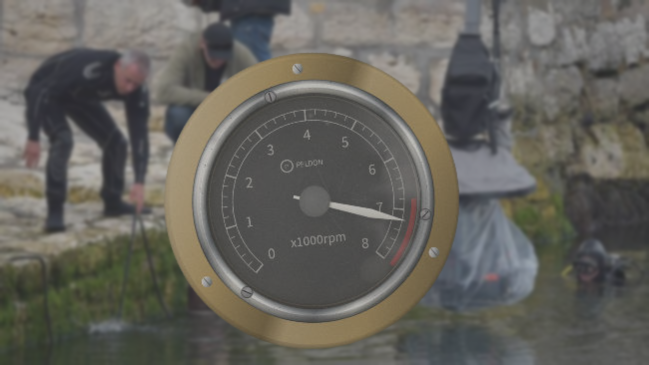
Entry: 7200; rpm
